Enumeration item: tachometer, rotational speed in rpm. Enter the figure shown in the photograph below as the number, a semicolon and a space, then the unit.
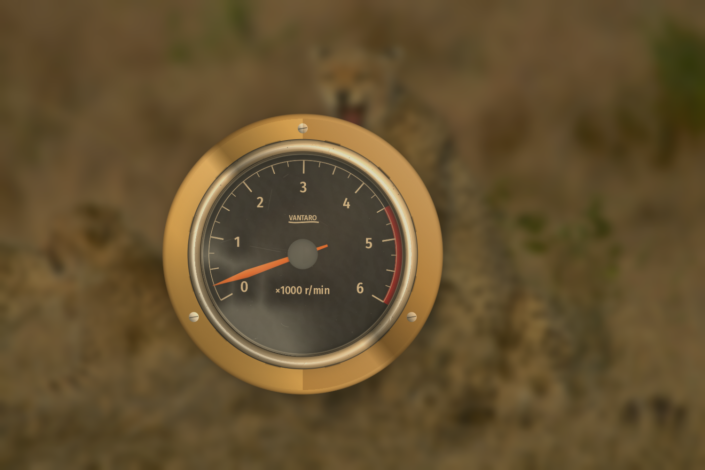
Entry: 250; rpm
